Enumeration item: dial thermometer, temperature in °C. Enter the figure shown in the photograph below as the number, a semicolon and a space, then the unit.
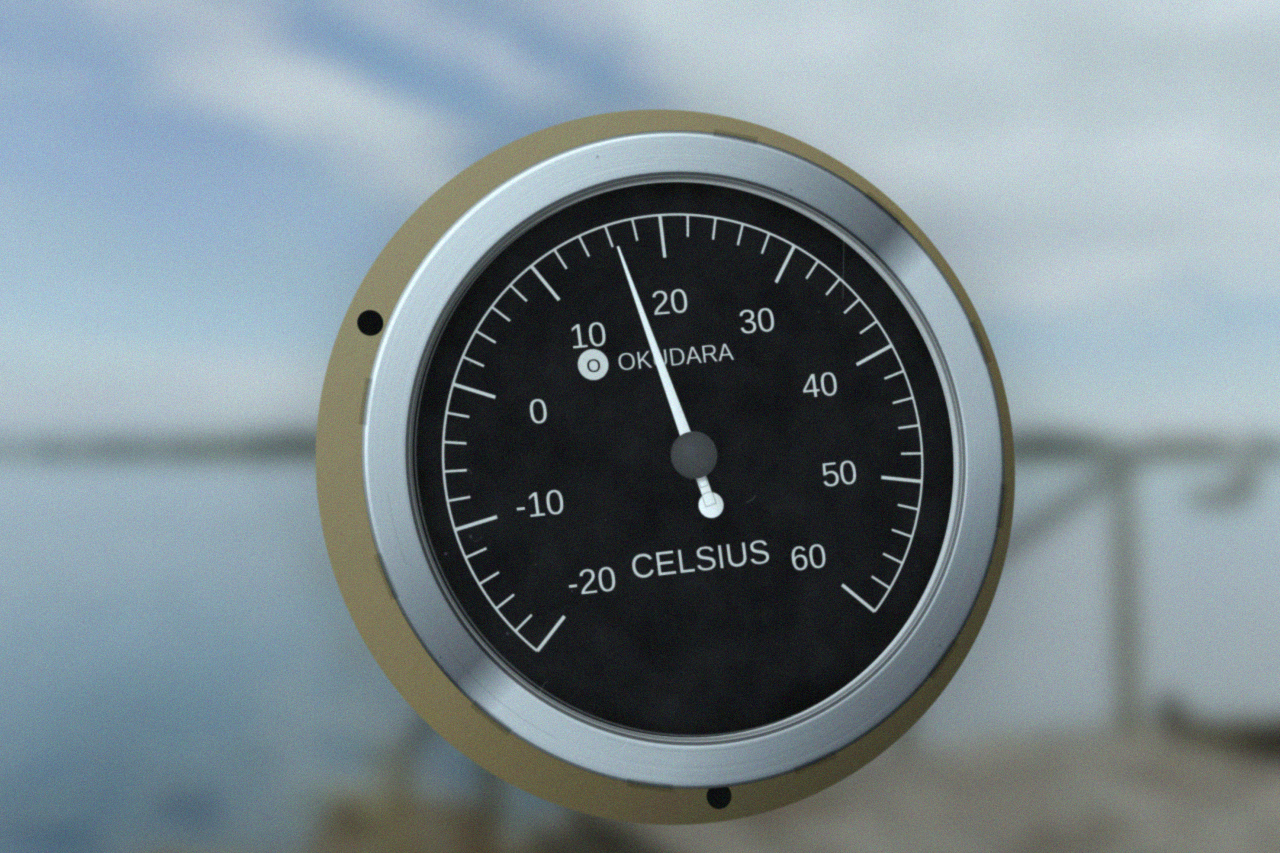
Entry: 16; °C
